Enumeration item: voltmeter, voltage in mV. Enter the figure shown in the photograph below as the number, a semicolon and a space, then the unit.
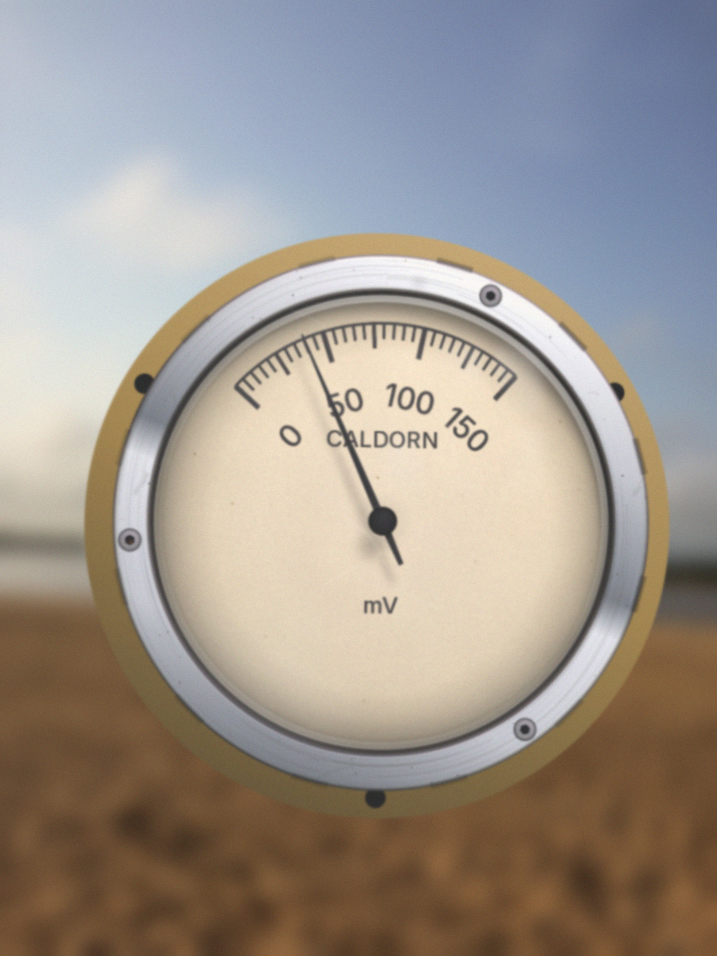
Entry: 40; mV
